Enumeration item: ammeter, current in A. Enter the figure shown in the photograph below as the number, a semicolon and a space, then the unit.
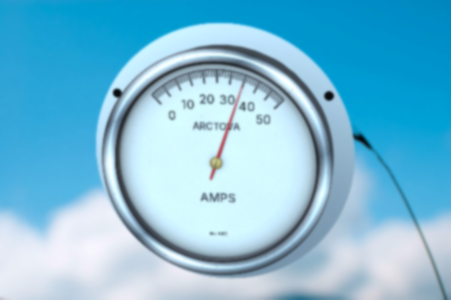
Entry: 35; A
